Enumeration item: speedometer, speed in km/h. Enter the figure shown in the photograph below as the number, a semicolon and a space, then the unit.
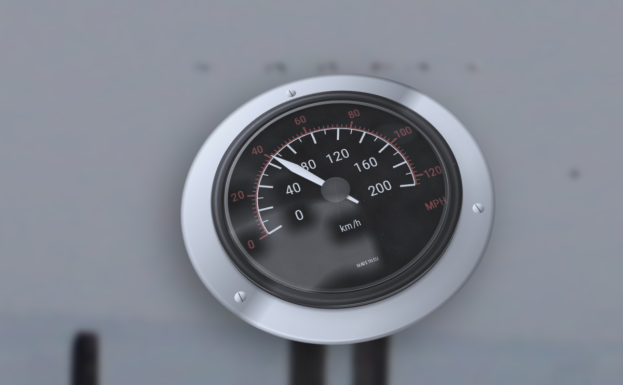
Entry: 65; km/h
